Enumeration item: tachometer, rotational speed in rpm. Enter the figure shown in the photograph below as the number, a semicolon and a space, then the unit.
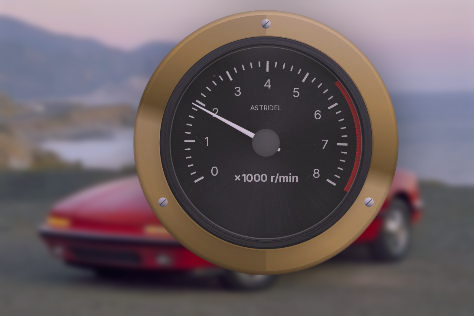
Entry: 1900; rpm
